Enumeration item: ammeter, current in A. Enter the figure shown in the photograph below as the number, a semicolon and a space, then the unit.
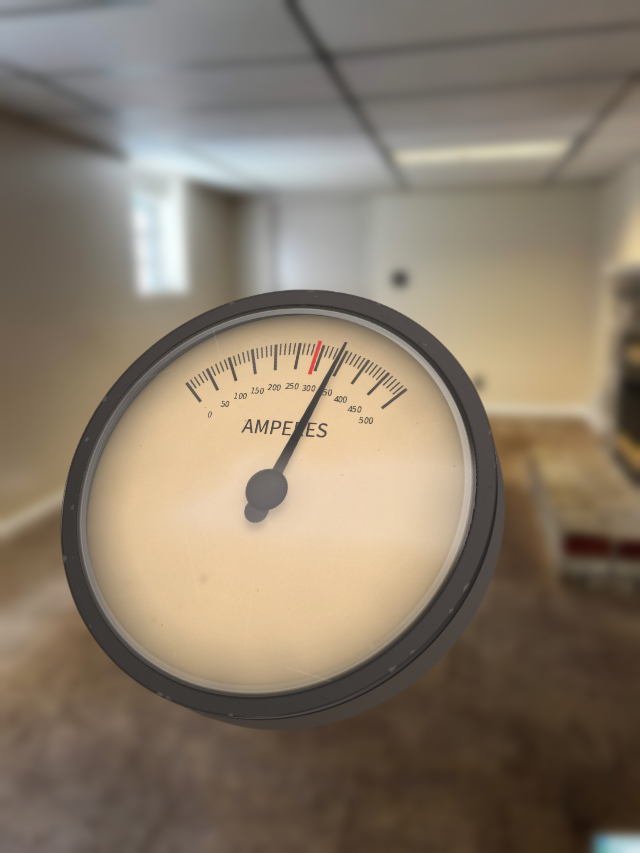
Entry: 350; A
